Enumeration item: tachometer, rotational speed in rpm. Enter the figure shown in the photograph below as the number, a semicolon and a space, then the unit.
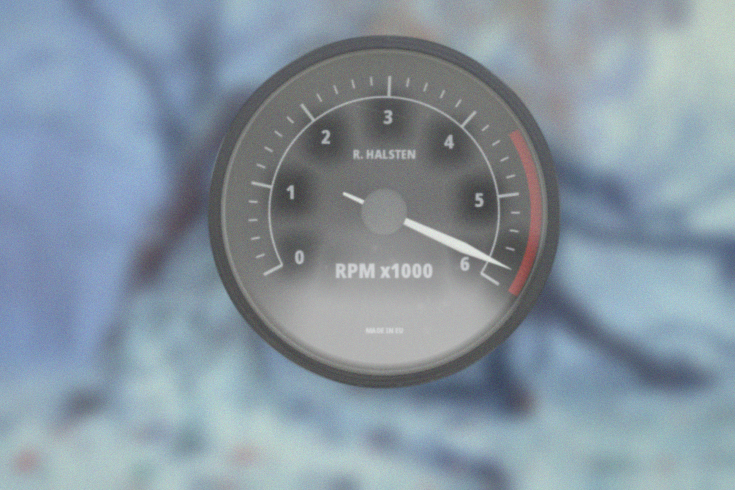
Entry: 5800; rpm
